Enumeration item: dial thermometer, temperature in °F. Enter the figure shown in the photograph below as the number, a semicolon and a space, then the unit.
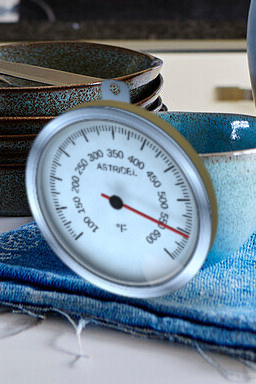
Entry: 550; °F
